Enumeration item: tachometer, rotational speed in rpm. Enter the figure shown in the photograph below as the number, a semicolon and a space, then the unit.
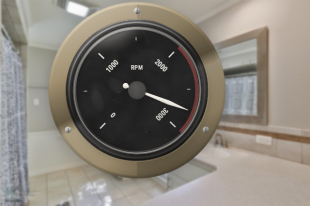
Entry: 2750; rpm
